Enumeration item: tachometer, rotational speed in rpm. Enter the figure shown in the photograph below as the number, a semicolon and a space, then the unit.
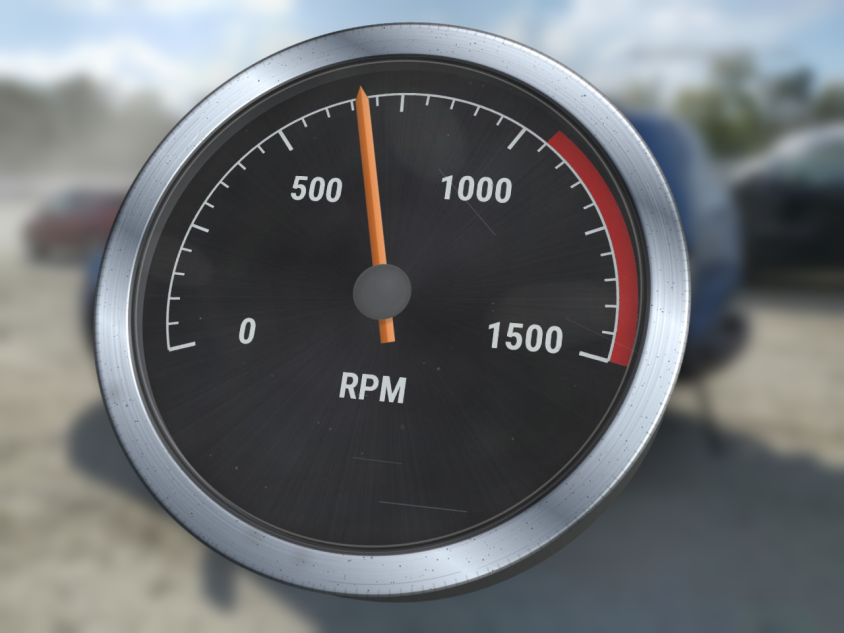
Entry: 675; rpm
